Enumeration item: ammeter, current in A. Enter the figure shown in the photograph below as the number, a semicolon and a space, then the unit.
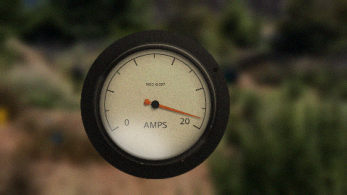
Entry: 19; A
